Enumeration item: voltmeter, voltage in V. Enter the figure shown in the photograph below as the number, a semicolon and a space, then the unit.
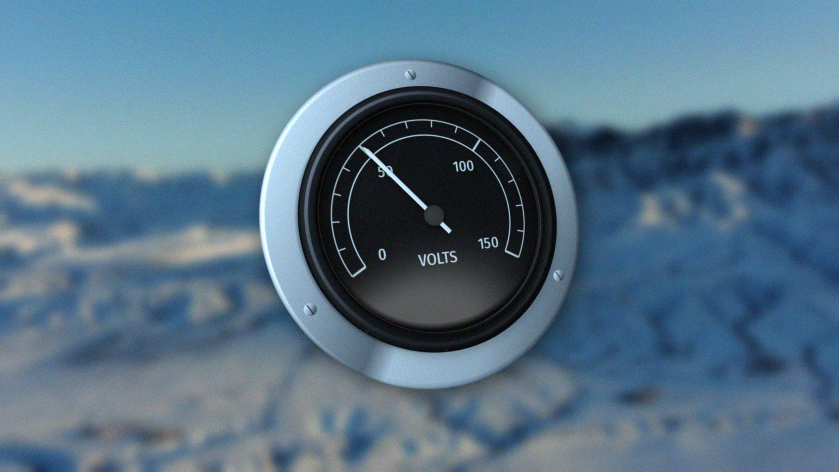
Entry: 50; V
